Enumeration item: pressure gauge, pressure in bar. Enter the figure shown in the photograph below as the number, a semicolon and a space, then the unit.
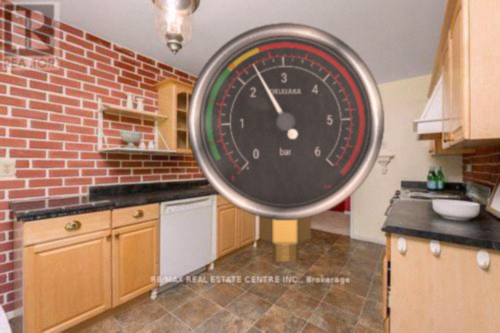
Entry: 2.4; bar
